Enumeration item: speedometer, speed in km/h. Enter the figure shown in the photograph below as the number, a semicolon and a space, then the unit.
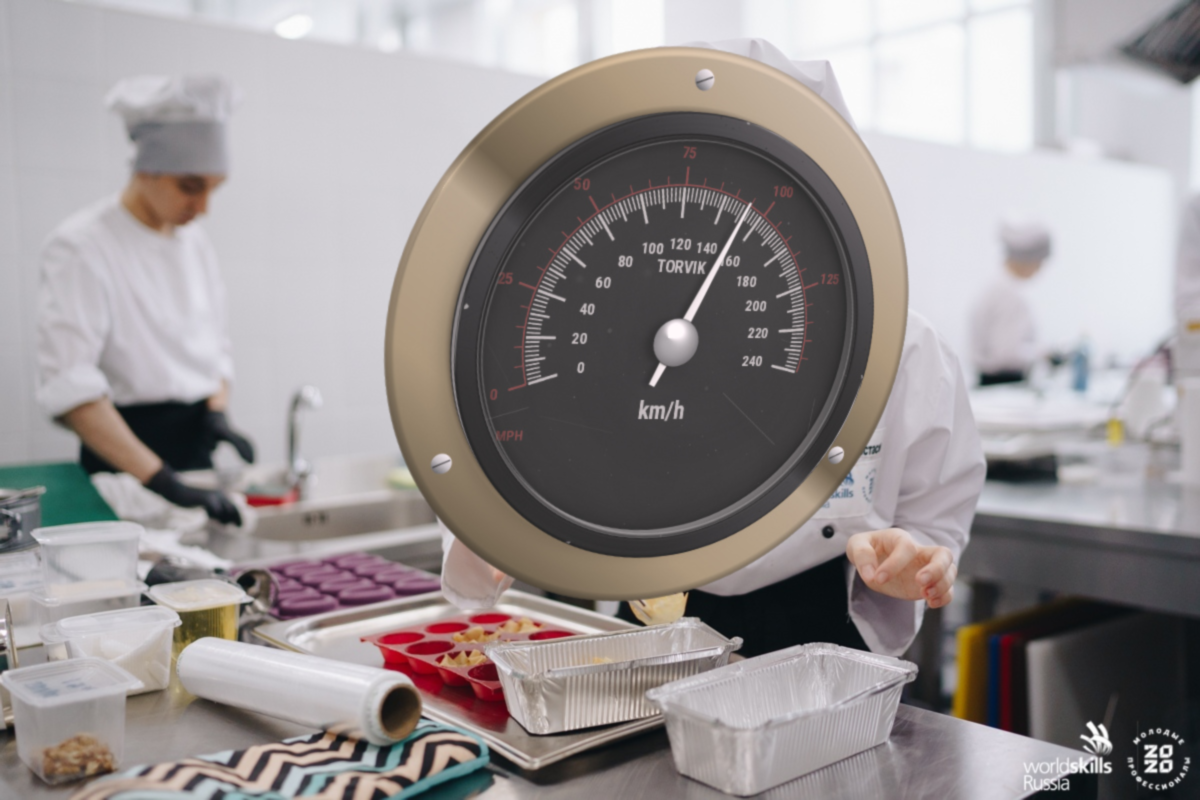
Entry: 150; km/h
